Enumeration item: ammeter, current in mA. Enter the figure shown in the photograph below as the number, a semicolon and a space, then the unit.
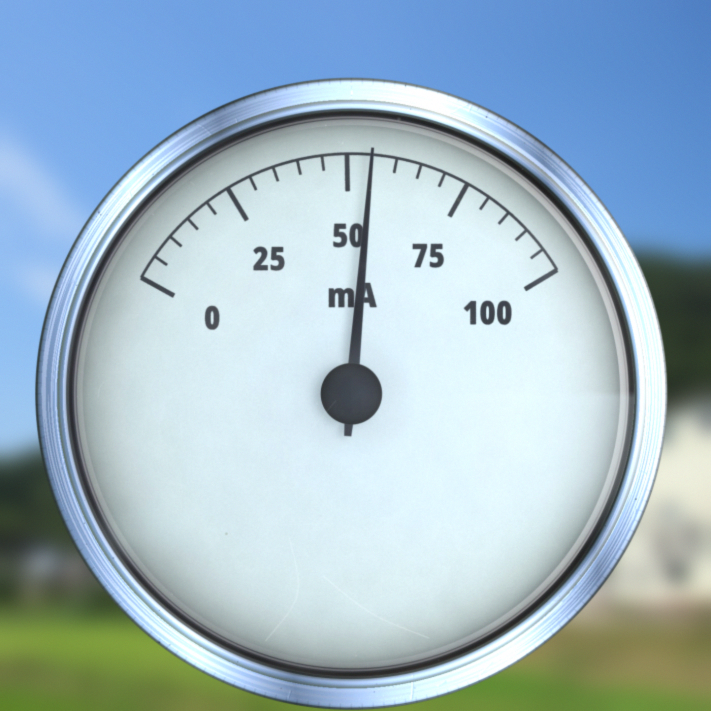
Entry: 55; mA
